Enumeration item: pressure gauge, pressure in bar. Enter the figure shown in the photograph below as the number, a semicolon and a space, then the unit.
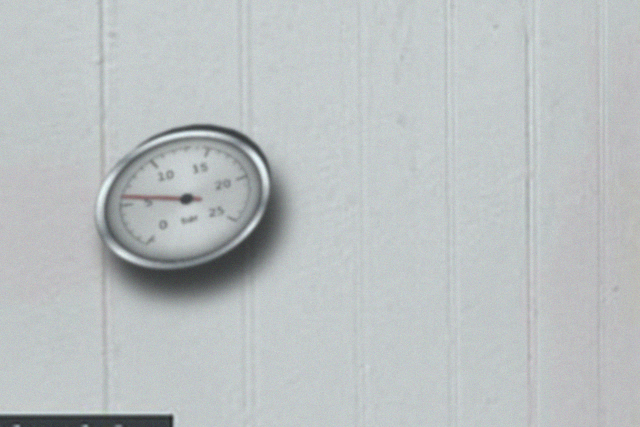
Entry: 6; bar
